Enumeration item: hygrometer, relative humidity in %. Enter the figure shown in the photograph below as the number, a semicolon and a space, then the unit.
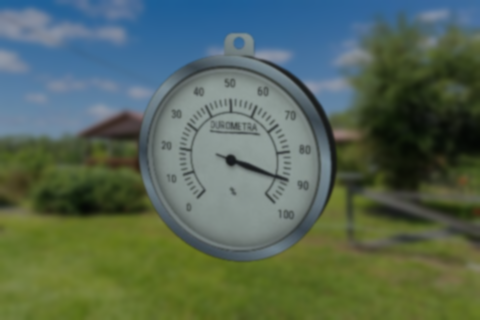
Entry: 90; %
